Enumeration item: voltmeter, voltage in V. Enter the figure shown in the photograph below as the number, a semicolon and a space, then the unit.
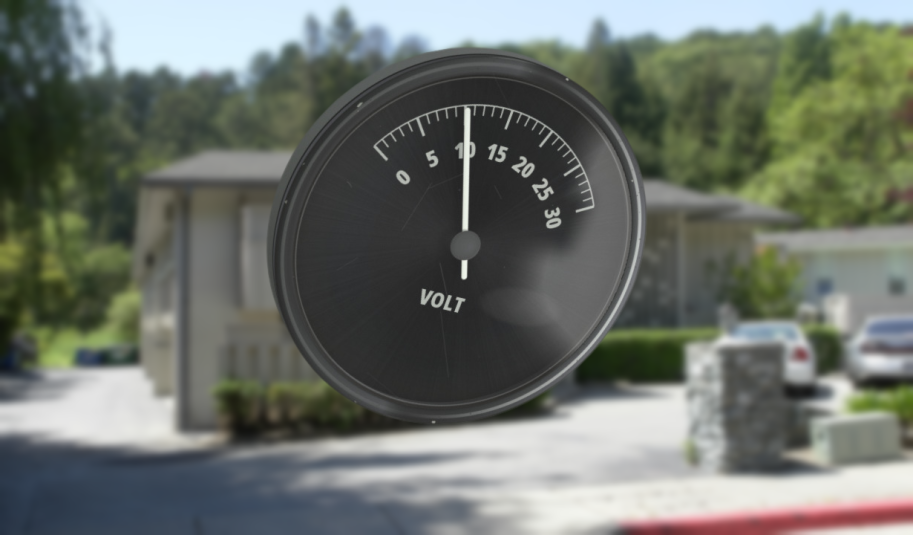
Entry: 10; V
